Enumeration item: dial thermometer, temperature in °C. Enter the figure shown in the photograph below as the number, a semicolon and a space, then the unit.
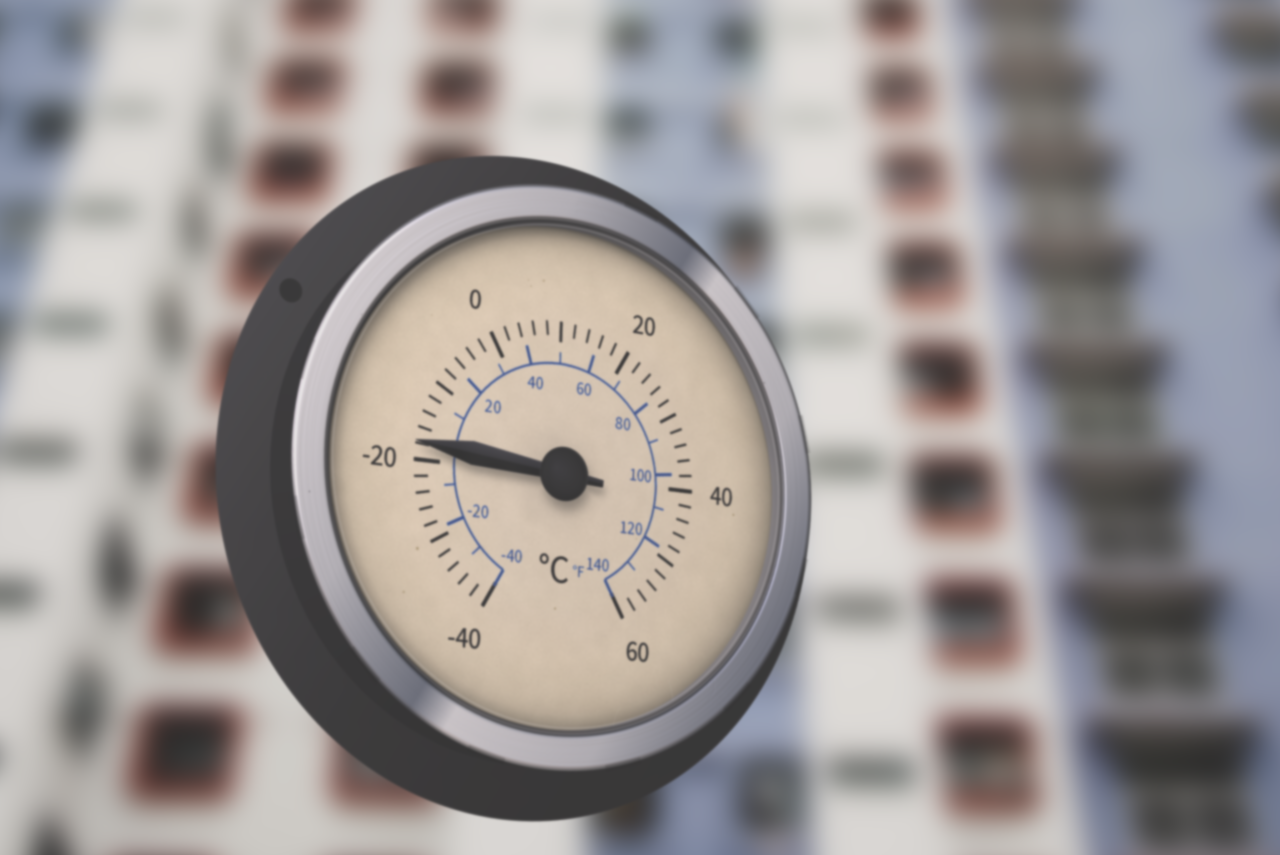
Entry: -18; °C
